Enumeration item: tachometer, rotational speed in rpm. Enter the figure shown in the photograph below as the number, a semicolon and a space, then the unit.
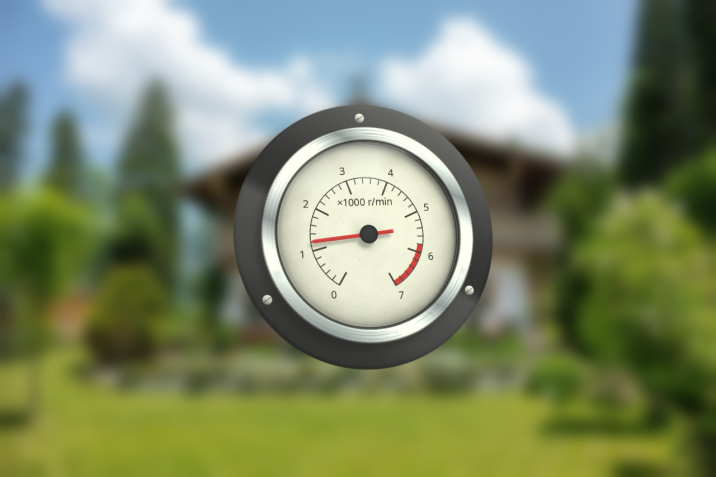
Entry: 1200; rpm
